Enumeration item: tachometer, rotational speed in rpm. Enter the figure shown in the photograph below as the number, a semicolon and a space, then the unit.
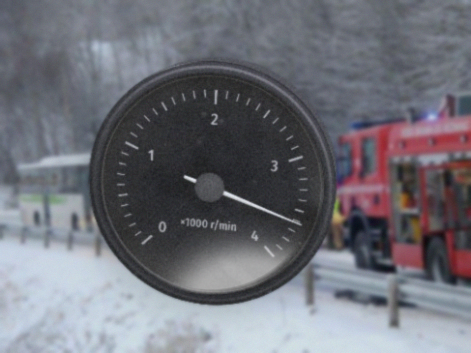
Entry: 3600; rpm
